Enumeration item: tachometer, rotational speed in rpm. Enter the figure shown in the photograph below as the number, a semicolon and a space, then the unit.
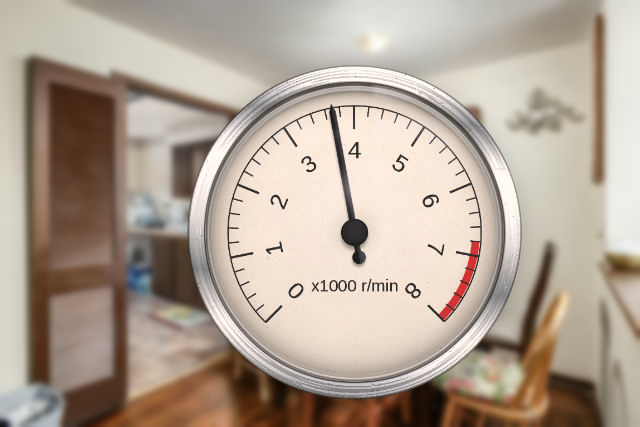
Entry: 3700; rpm
